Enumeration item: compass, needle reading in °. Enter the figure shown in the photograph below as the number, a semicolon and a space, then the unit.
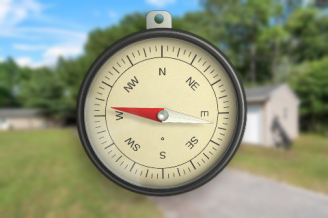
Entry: 280; °
